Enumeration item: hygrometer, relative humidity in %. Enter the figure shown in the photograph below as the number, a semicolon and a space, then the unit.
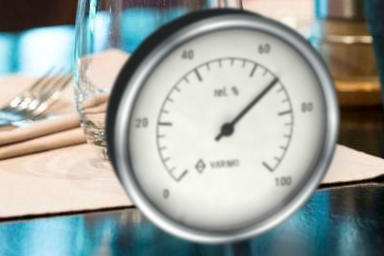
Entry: 68; %
